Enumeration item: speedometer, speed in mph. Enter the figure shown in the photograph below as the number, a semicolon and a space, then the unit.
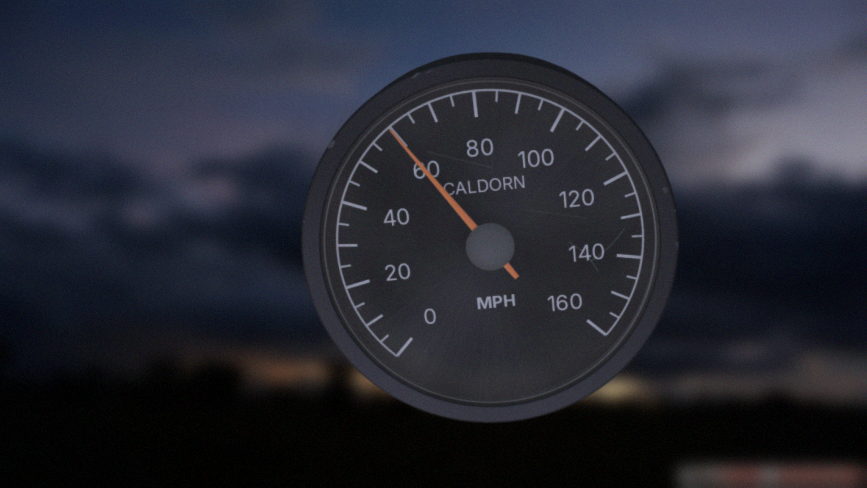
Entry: 60; mph
